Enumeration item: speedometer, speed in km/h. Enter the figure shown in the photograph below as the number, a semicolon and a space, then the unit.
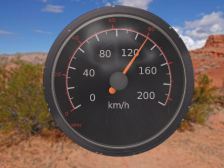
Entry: 130; km/h
